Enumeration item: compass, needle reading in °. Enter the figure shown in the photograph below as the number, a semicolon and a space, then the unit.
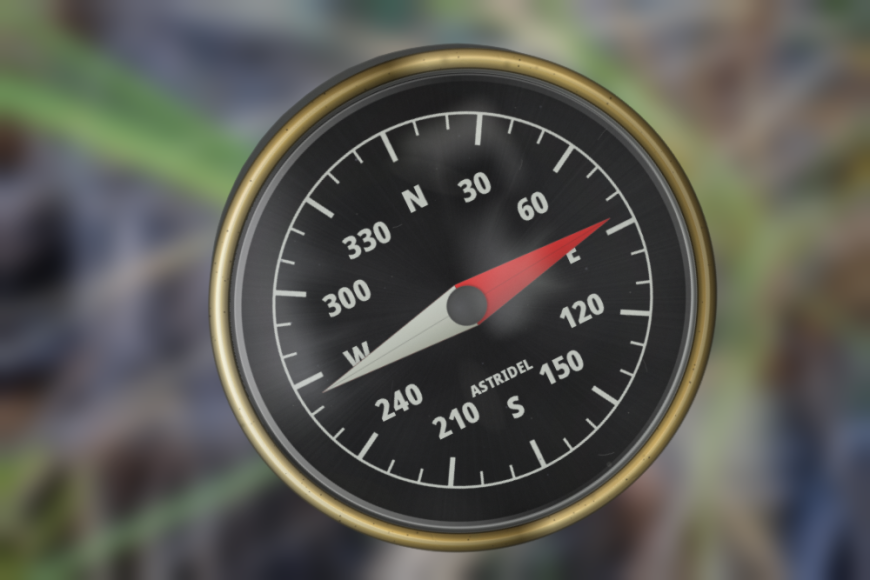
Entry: 85; °
